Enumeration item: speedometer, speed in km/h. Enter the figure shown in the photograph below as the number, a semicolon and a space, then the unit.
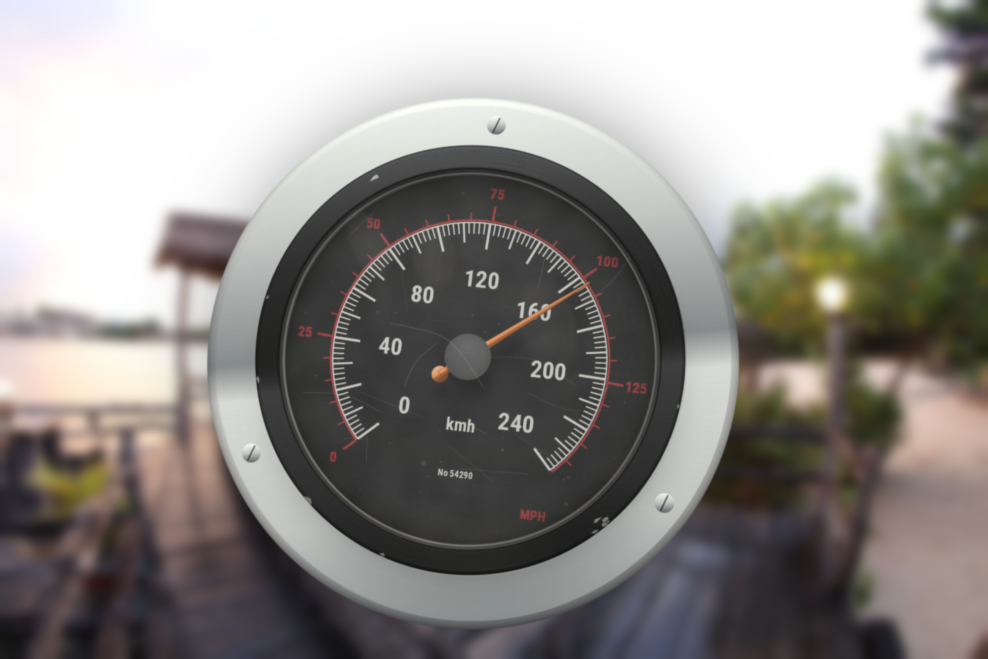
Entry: 164; km/h
